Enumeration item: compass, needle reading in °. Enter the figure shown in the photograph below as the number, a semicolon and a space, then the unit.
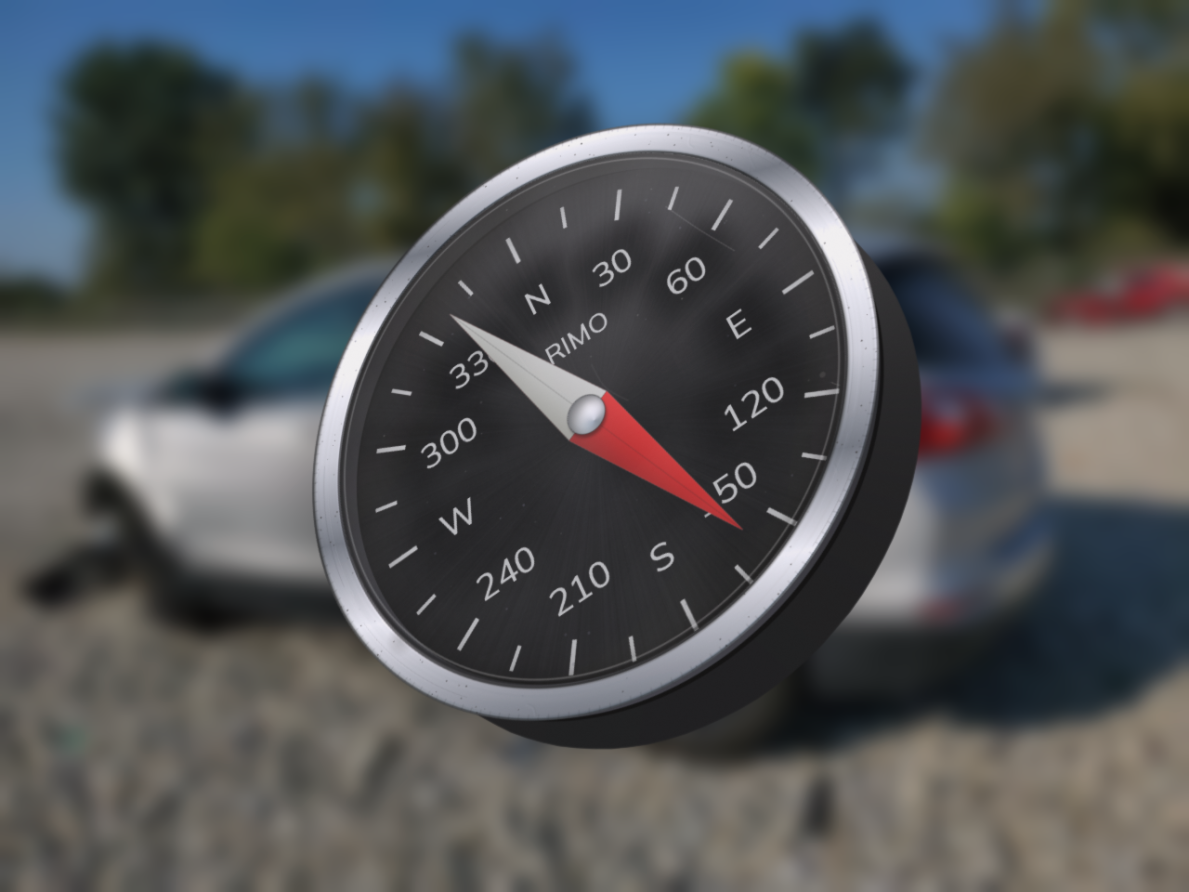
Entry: 157.5; °
